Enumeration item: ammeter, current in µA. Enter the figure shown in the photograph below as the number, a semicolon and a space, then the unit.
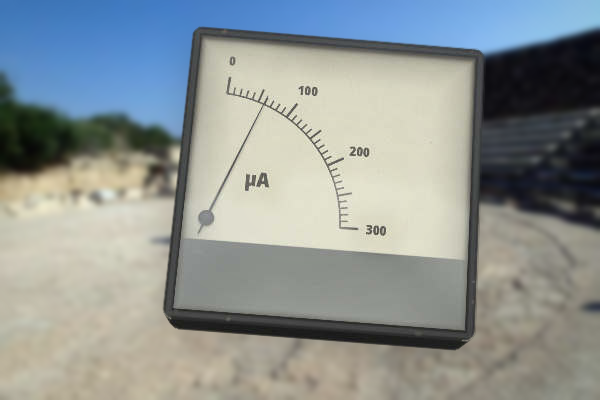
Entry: 60; µA
